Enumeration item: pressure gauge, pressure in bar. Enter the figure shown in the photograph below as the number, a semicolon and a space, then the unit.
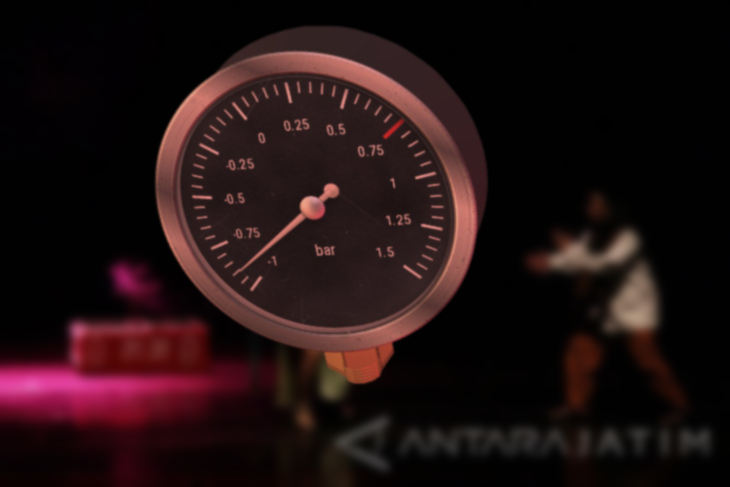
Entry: -0.9; bar
